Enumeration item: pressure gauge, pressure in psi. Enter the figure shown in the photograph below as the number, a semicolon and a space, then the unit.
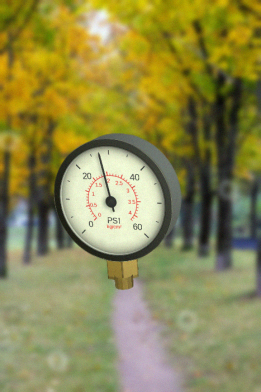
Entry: 27.5; psi
